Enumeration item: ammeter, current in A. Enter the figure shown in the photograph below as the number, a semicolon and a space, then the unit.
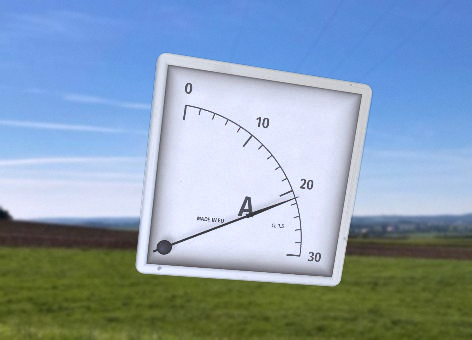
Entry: 21; A
